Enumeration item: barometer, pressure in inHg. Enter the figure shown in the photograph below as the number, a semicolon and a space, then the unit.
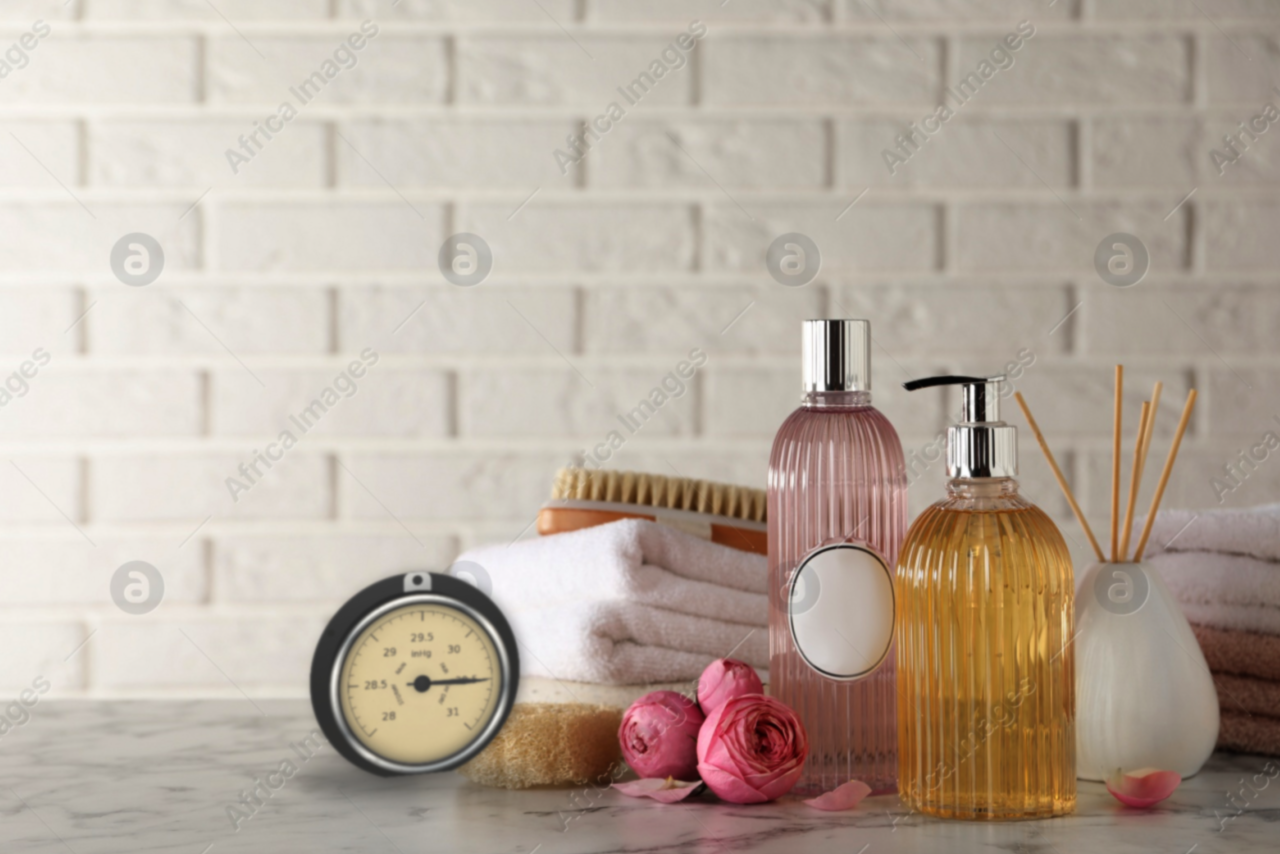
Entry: 30.5; inHg
